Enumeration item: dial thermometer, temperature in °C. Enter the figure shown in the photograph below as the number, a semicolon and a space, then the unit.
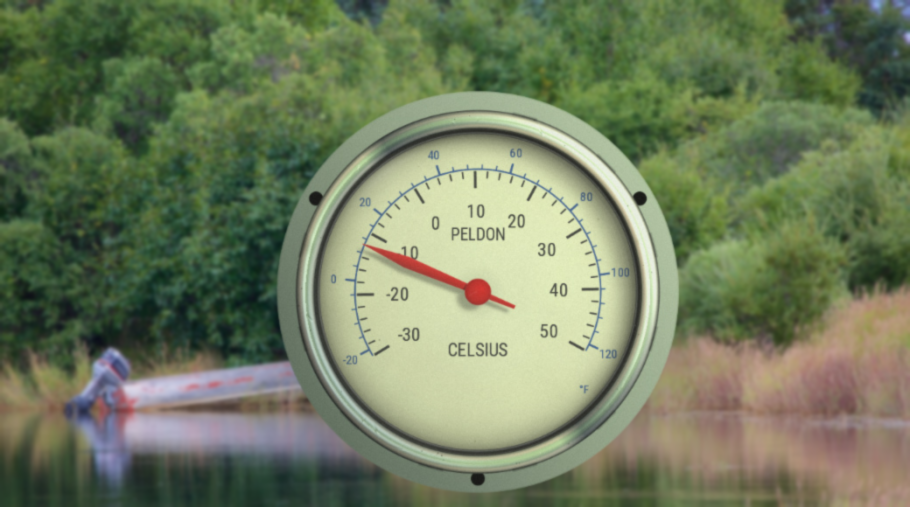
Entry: -12; °C
